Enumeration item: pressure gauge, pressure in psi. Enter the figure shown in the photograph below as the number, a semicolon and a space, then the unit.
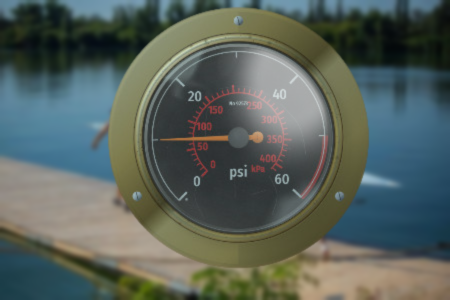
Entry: 10; psi
